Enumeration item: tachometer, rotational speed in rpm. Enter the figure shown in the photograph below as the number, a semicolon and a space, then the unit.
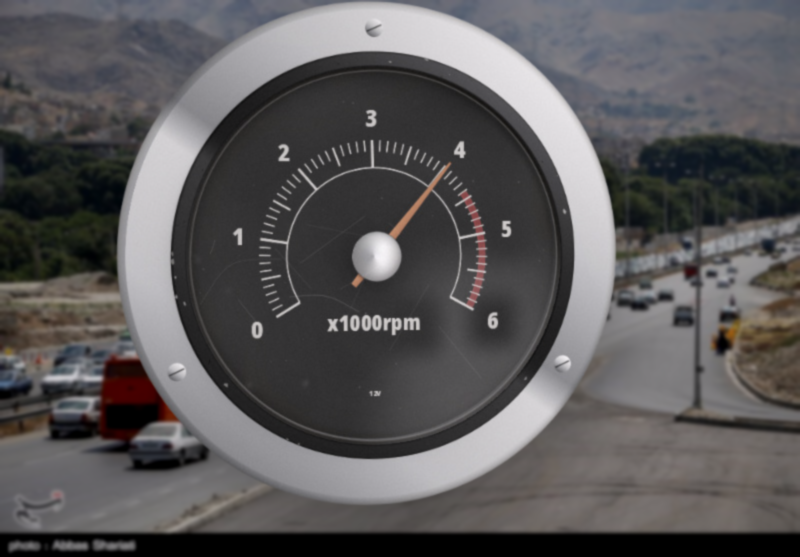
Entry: 4000; rpm
